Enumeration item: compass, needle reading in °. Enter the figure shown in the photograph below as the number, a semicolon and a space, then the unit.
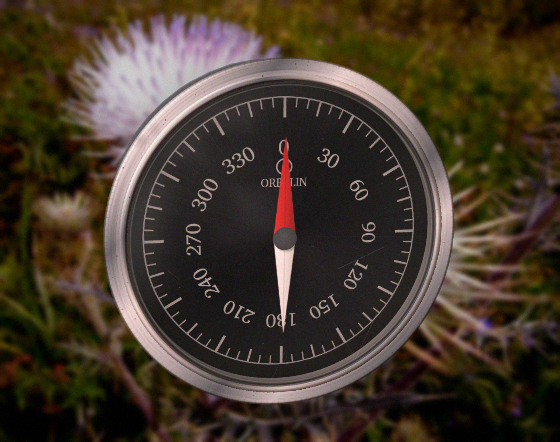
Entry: 0; °
